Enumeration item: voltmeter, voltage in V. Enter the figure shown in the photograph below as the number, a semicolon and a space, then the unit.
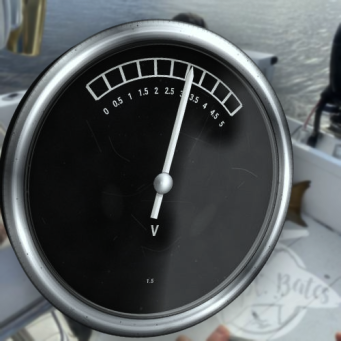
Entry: 3; V
